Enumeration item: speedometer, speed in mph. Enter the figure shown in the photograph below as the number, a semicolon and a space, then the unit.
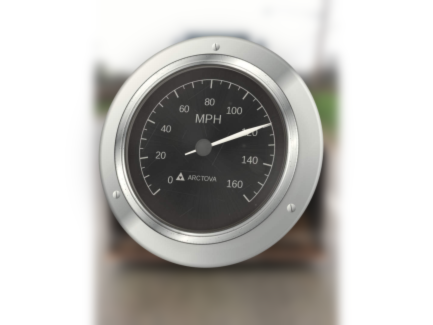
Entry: 120; mph
